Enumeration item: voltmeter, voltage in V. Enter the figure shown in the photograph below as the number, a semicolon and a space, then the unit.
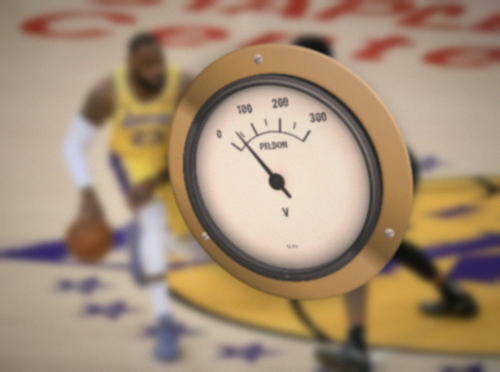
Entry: 50; V
